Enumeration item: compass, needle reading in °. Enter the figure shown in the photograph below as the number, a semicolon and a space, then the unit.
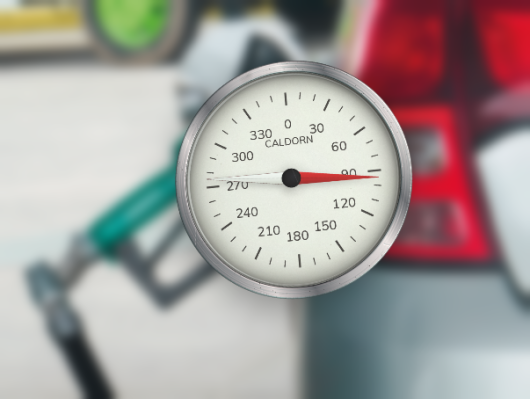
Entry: 95; °
